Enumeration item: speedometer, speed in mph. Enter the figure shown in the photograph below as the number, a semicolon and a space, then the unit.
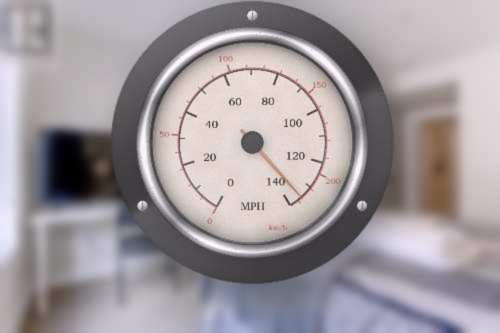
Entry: 135; mph
